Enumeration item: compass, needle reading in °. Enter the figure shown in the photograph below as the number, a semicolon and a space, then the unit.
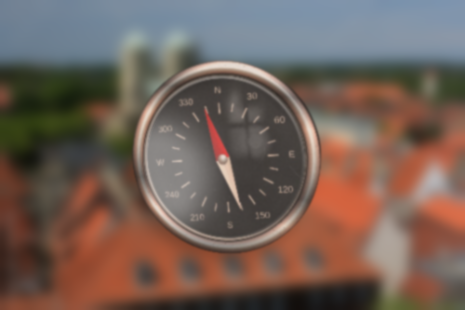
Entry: 345; °
